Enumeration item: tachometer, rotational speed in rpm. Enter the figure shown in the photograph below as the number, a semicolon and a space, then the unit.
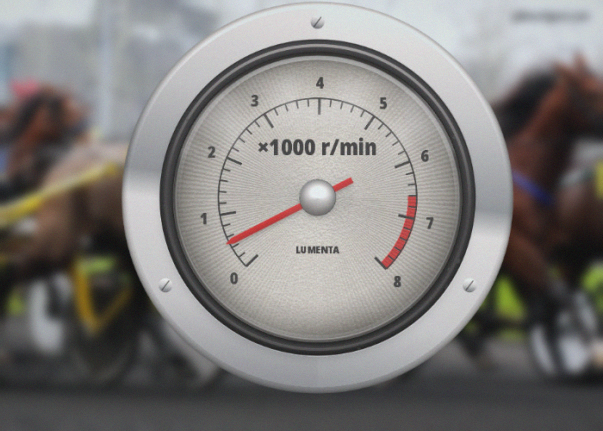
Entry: 500; rpm
